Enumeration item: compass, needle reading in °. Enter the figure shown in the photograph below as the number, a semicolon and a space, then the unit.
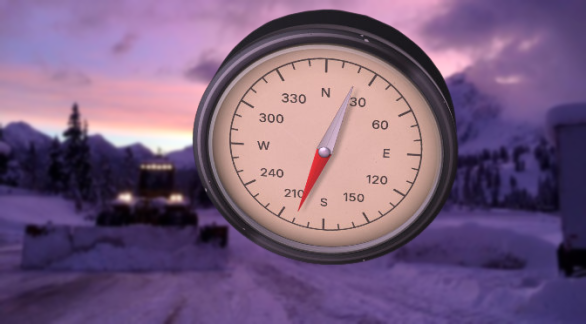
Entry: 200; °
